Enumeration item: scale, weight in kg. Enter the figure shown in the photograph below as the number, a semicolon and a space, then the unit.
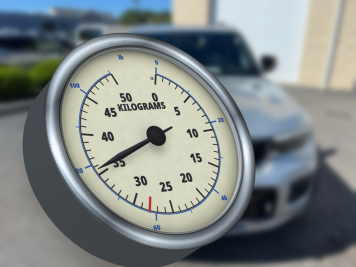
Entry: 35.5; kg
